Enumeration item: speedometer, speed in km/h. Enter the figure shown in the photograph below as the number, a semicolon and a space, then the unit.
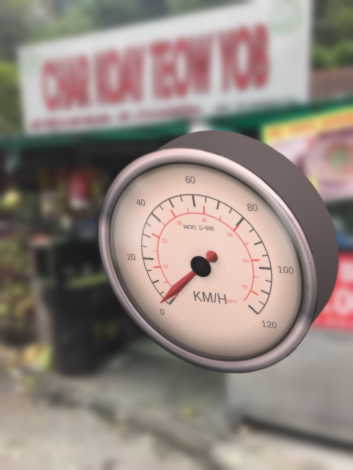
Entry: 2.5; km/h
